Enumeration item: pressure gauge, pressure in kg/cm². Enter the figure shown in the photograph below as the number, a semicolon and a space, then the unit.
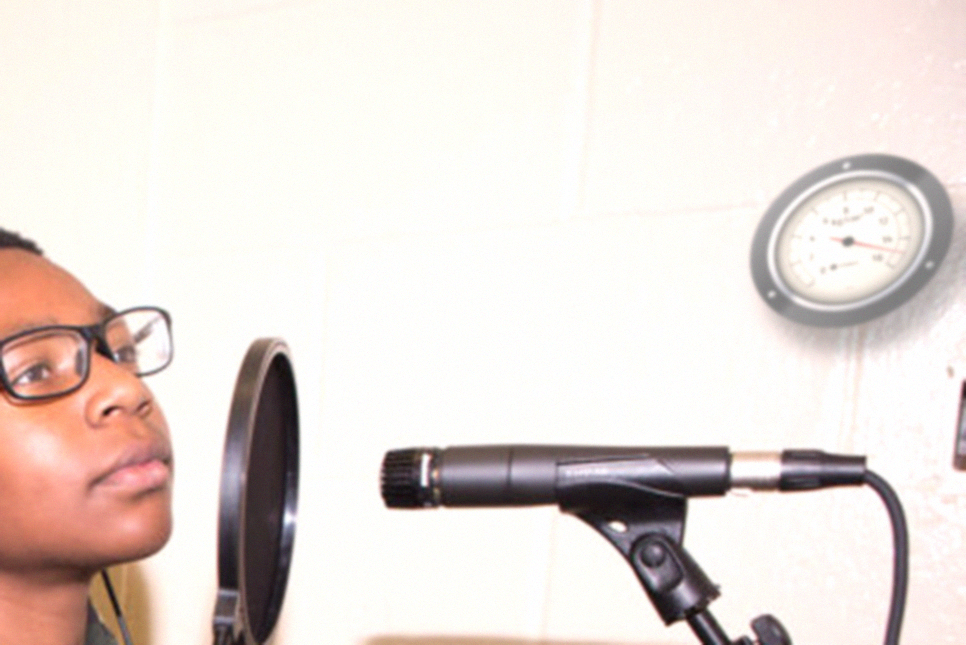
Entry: 15; kg/cm²
